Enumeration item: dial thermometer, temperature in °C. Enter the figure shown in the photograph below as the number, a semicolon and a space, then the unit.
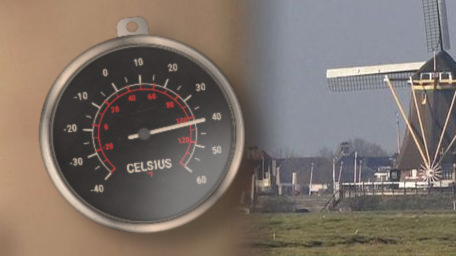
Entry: 40; °C
